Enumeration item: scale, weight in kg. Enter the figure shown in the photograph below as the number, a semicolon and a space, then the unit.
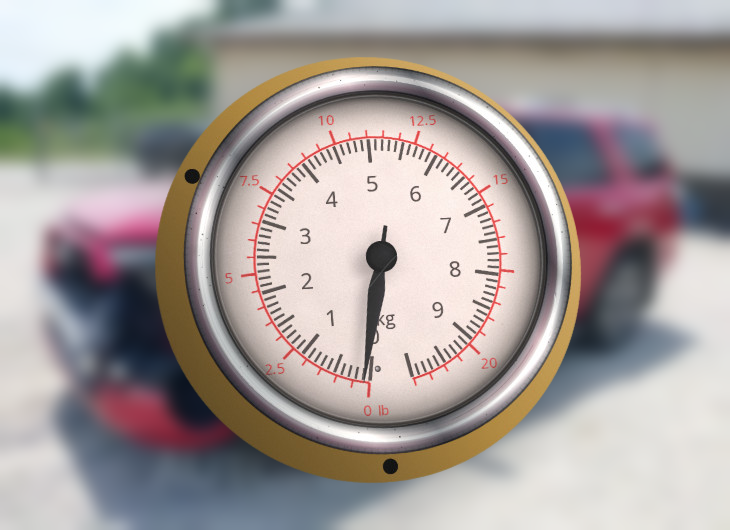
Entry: 0.1; kg
